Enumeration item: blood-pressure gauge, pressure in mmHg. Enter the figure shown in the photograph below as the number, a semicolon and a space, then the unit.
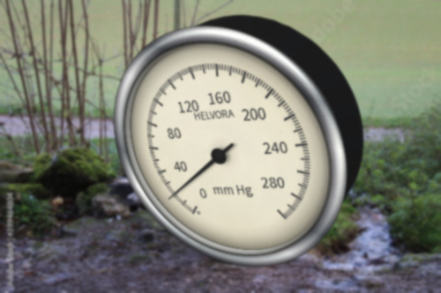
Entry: 20; mmHg
